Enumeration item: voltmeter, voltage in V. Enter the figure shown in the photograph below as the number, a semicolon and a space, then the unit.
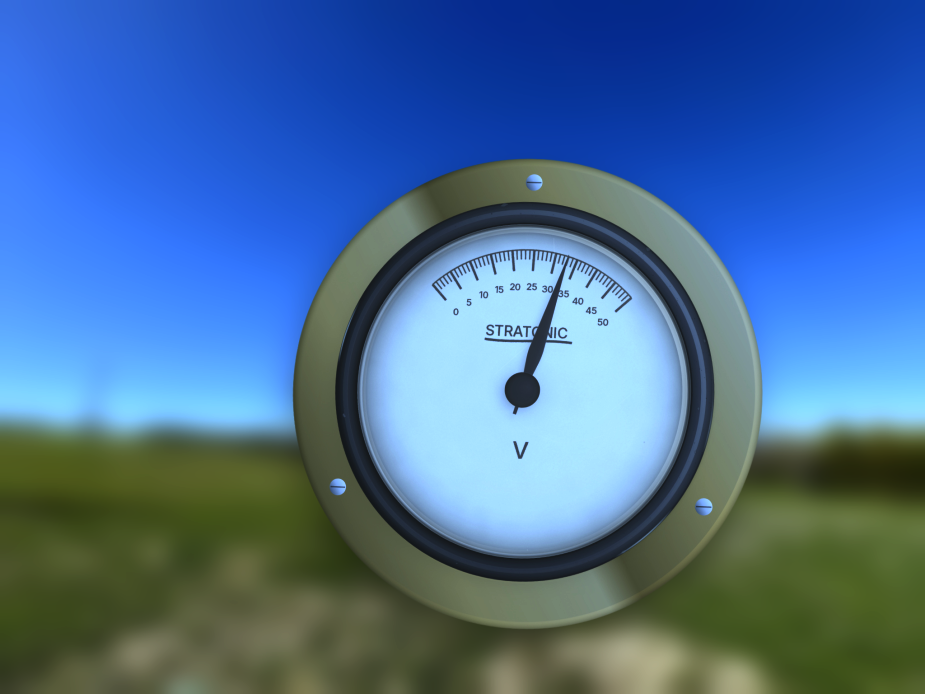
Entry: 33; V
